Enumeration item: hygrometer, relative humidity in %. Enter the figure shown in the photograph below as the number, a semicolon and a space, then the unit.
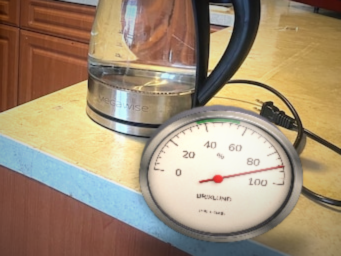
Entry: 88; %
